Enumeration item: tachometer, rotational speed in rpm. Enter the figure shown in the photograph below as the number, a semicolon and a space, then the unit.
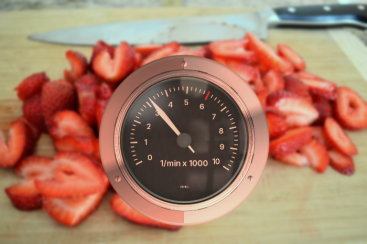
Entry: 3200; rpm
